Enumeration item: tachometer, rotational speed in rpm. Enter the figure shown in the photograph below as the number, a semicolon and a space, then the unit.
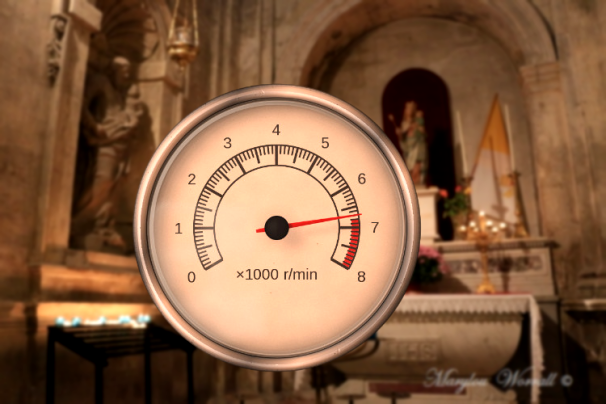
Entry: 6700; rpm
